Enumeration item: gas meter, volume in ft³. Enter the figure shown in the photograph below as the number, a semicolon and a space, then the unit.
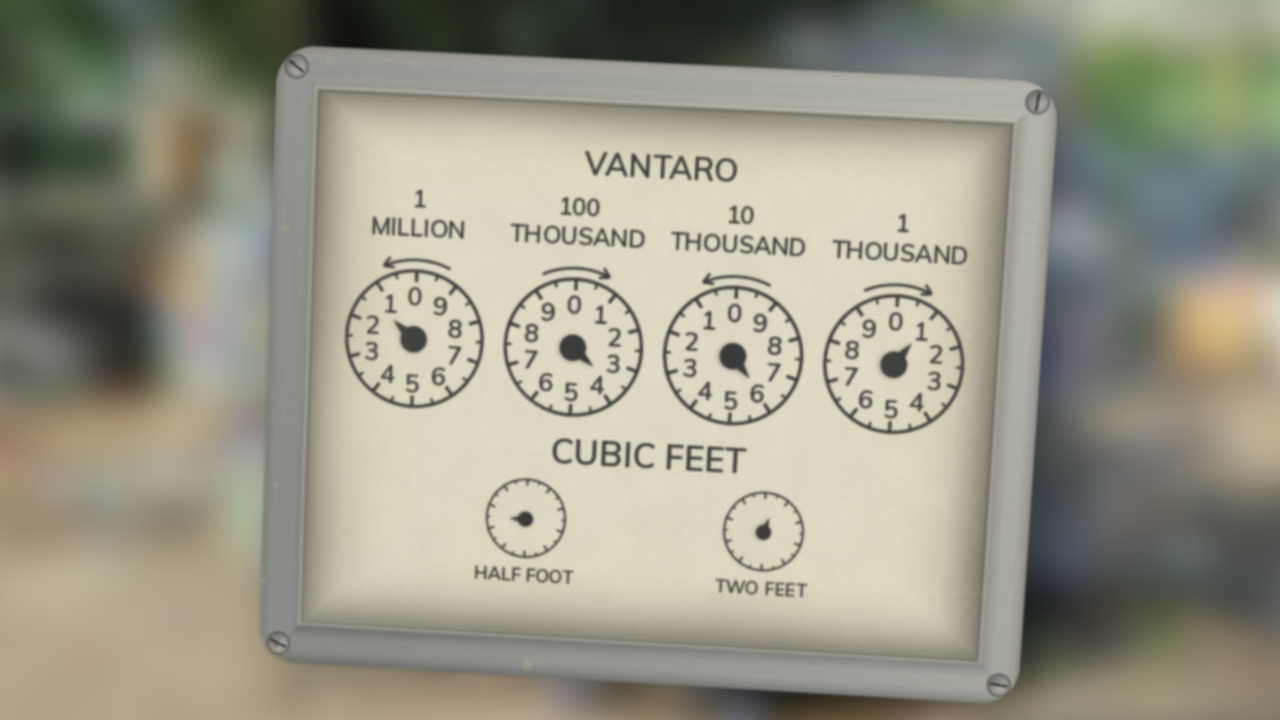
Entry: 136100; ft³
